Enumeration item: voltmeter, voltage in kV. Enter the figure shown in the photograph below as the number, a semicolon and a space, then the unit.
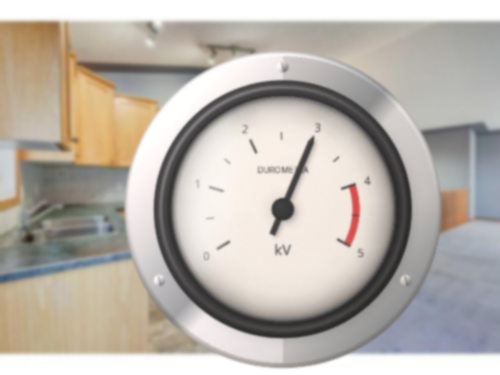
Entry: 3; kV
